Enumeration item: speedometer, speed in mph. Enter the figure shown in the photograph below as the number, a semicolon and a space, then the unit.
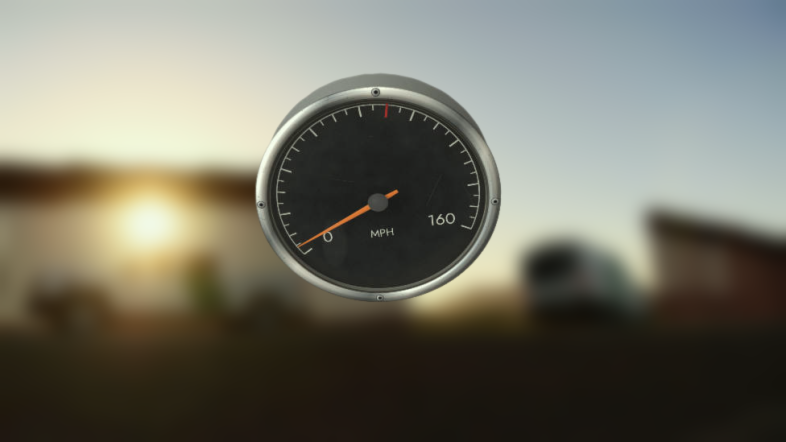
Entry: 5; mph
